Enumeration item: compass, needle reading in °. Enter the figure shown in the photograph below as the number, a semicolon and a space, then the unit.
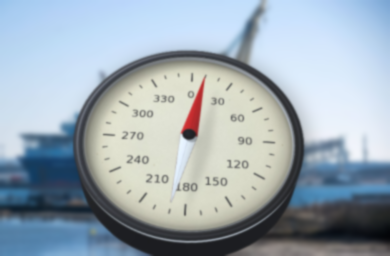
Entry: 10; °
